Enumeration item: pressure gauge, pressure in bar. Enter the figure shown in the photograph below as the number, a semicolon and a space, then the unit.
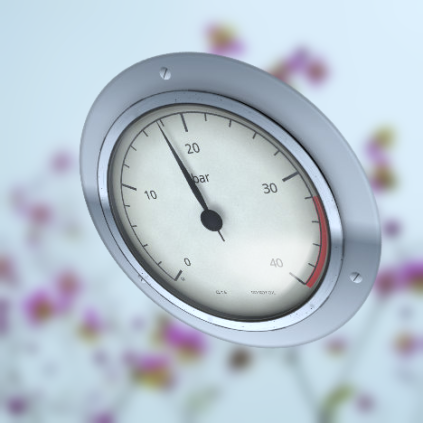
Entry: 18; bar
